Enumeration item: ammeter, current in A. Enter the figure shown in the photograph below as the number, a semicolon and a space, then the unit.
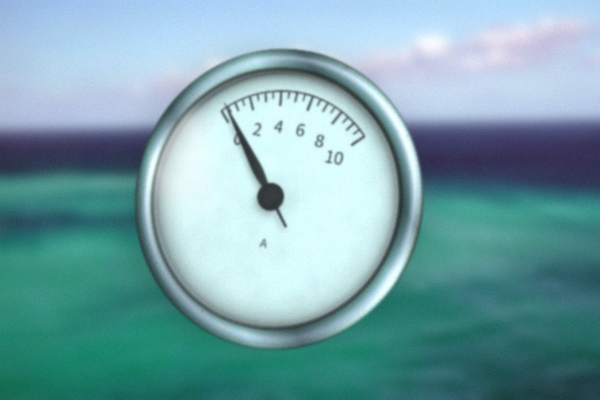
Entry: 0.5; A
